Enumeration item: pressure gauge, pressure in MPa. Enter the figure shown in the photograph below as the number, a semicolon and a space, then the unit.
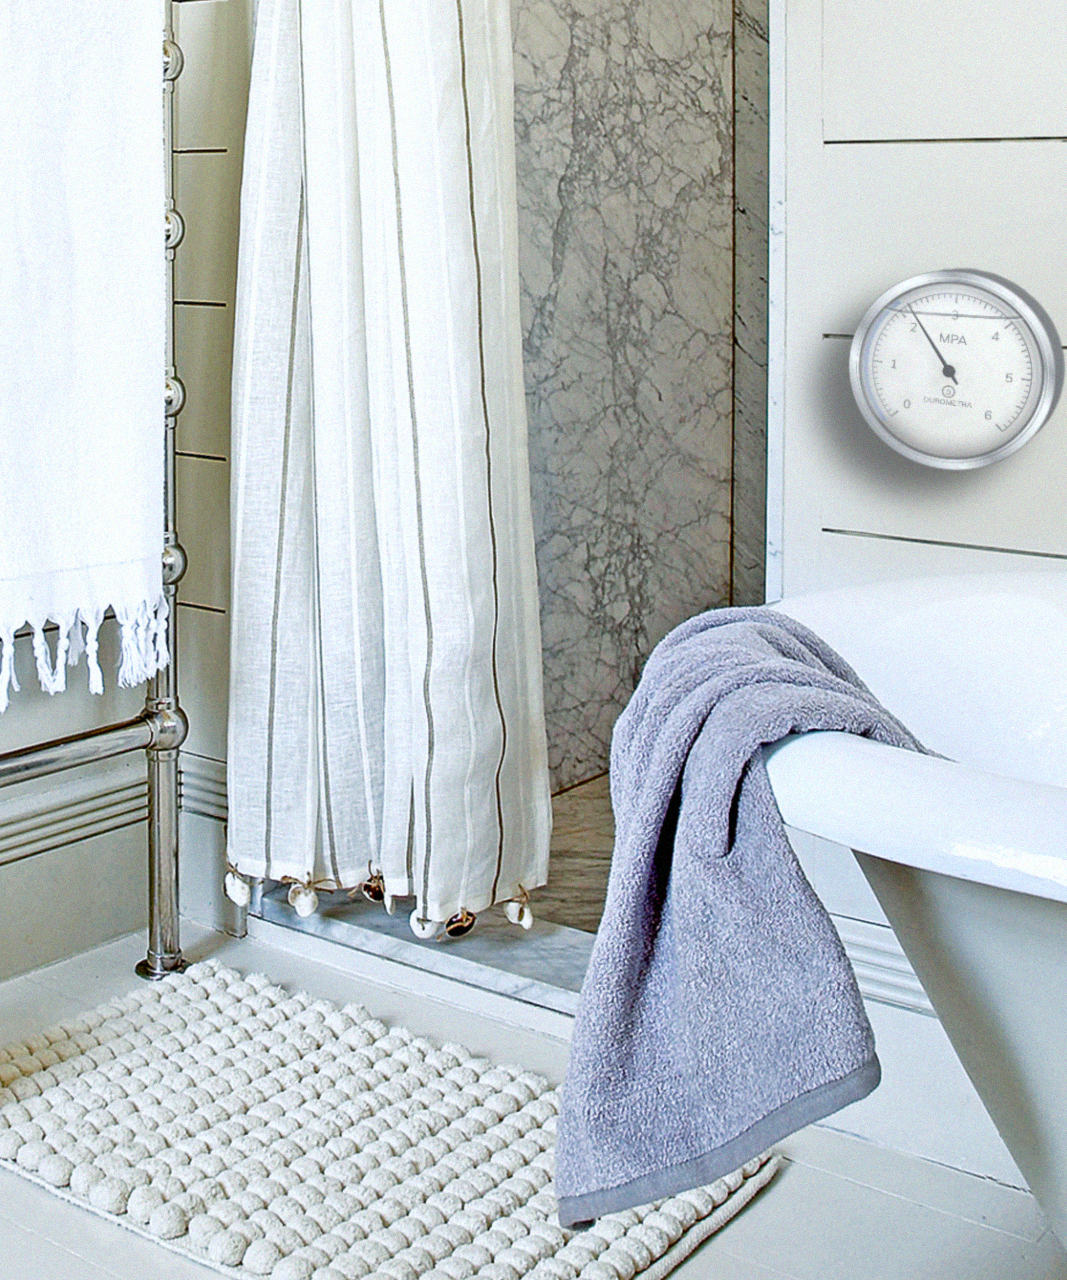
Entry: 2.2; MPa
